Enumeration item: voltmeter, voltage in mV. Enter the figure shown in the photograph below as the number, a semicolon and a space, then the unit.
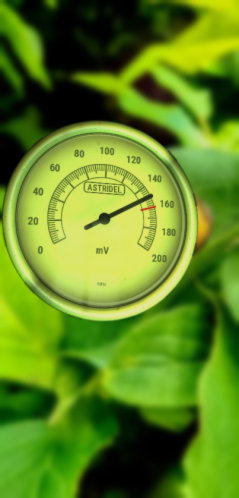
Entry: 150; mV
